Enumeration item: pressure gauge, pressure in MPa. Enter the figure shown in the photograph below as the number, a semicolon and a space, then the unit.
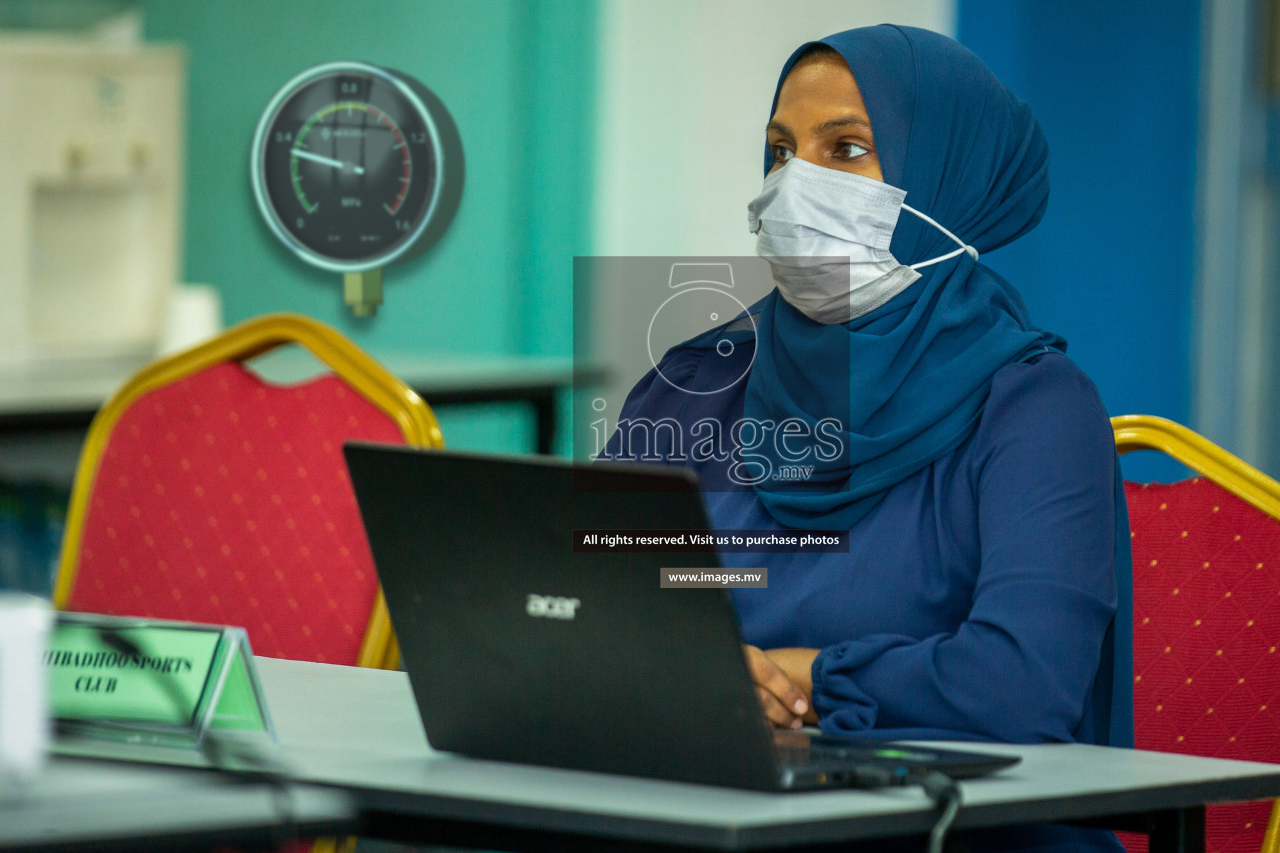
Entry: 0.35; MPa
